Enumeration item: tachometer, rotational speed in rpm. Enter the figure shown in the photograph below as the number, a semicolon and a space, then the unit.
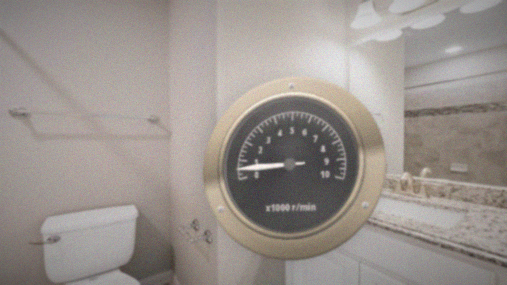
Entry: 500; rpm
